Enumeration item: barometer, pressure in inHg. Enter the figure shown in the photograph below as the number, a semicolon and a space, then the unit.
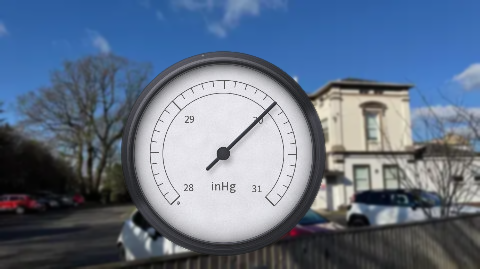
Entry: 30; inHg
